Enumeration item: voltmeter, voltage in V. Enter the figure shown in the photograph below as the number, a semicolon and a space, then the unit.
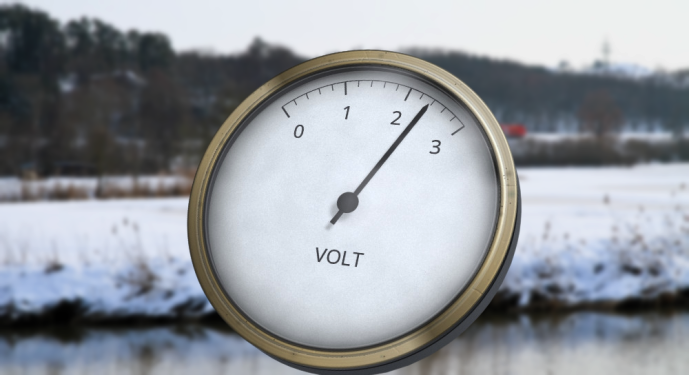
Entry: 2.4; V
